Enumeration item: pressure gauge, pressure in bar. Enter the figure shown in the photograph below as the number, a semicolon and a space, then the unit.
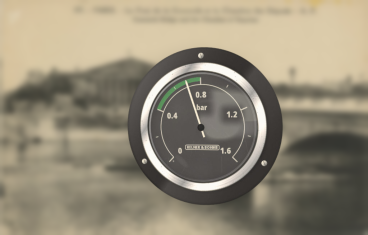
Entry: 0.7; bar
